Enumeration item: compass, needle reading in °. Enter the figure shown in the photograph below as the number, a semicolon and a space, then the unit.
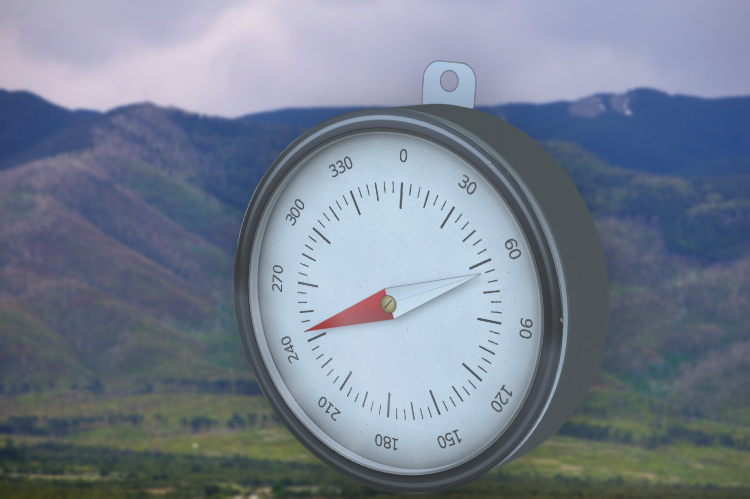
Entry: 245; °
